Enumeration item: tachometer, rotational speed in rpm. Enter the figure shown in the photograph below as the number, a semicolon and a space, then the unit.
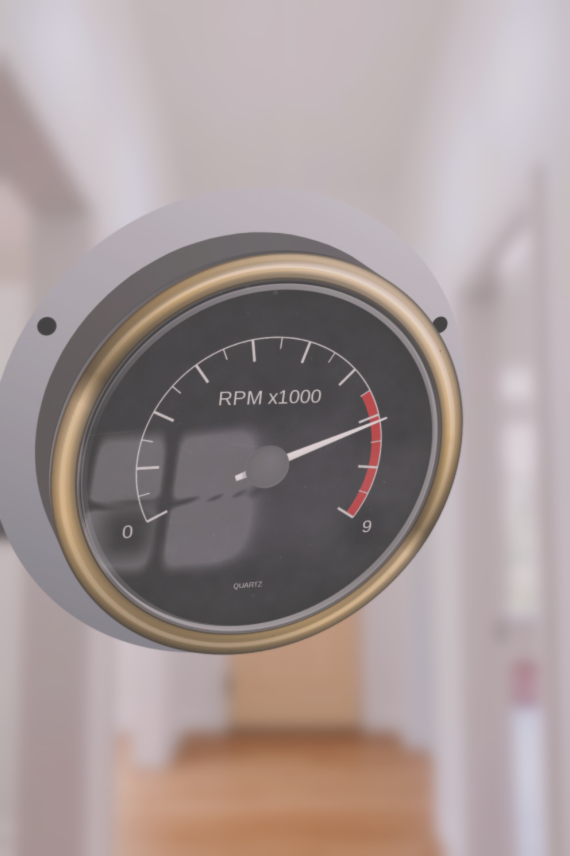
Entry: 7000; rpm
